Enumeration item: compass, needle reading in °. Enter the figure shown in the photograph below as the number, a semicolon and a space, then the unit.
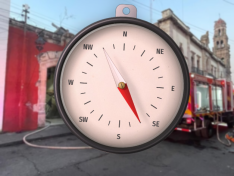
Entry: 150; °
